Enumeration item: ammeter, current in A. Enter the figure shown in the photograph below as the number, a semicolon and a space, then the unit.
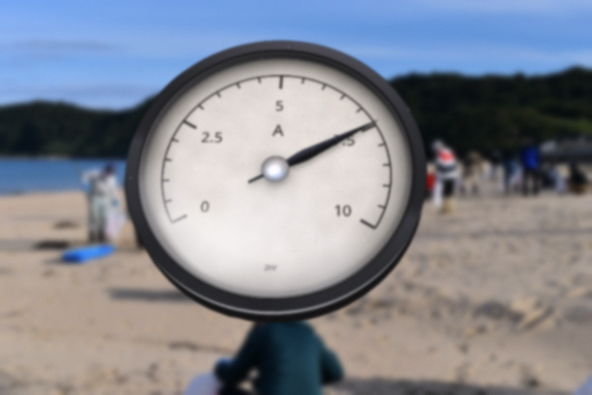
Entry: 7.5; A
